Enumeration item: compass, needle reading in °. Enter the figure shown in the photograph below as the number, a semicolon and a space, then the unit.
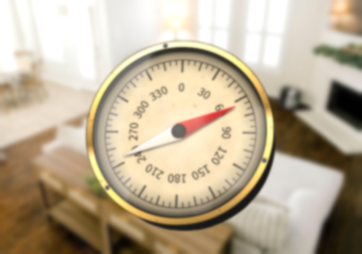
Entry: 65; °
